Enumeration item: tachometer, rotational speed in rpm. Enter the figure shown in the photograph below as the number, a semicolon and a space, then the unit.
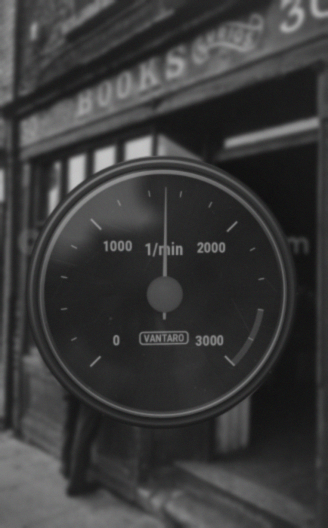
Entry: 1500; rpm
